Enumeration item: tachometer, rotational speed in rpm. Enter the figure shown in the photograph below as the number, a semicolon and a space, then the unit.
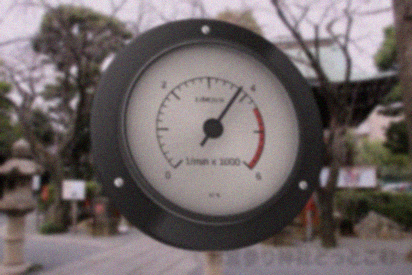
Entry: 3800; rpm
